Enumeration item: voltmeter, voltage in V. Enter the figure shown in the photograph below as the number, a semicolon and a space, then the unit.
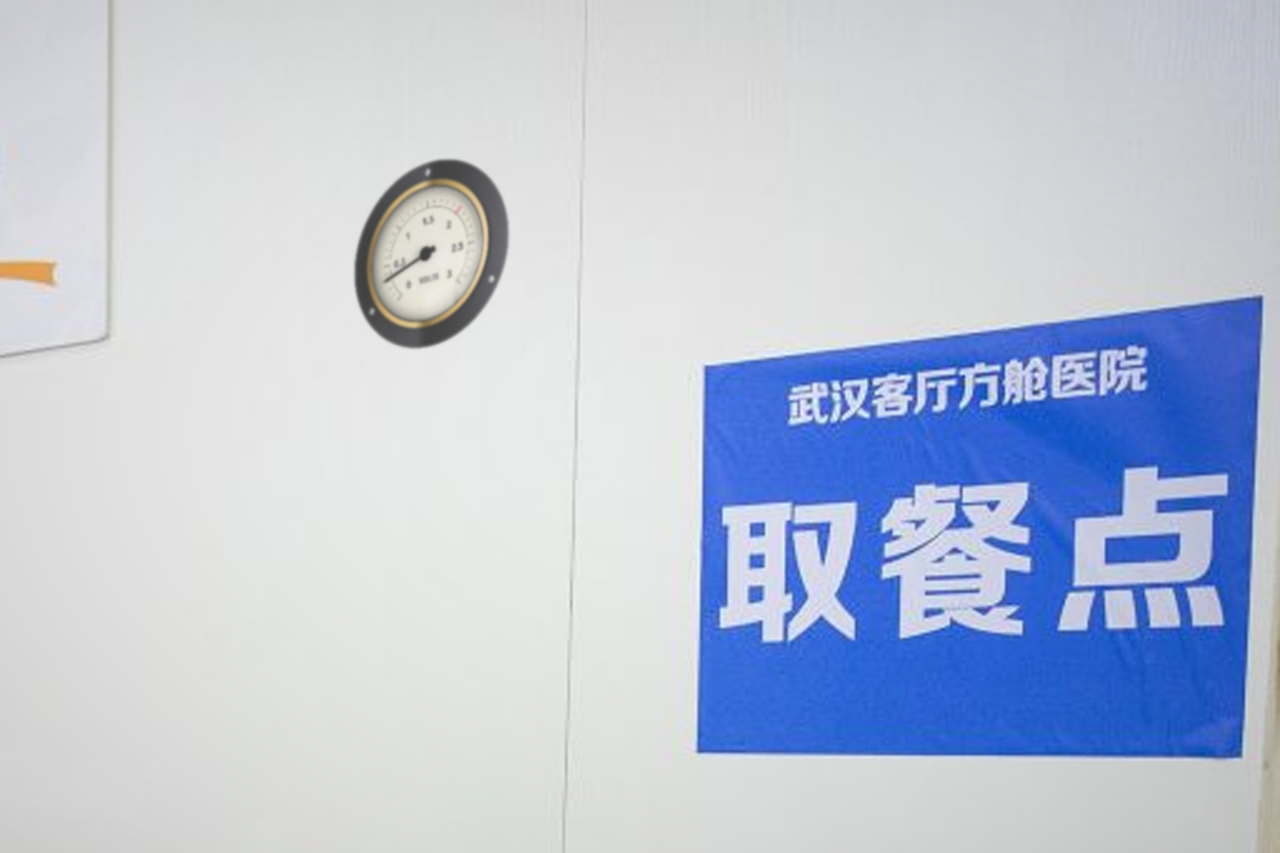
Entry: 0.3; V
